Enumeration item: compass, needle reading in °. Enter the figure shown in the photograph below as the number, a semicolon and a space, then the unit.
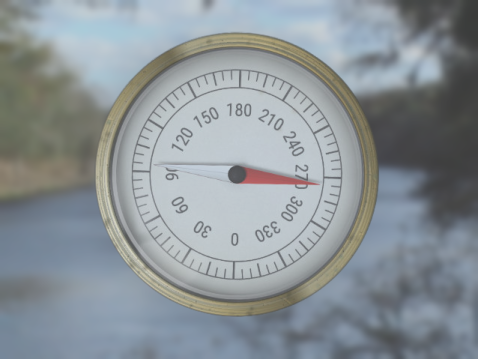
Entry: 275; °
